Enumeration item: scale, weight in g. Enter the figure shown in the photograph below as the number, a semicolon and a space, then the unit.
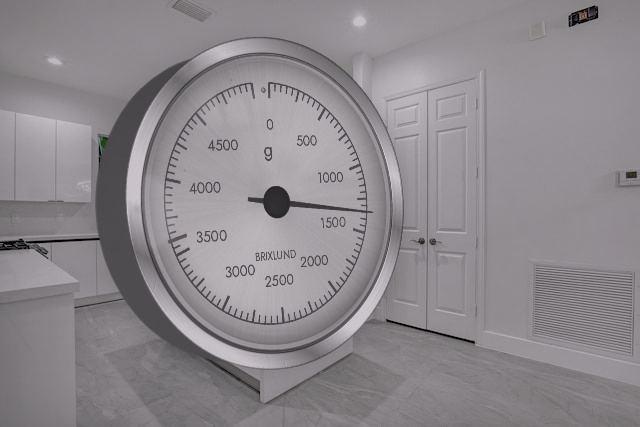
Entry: 1350; g
